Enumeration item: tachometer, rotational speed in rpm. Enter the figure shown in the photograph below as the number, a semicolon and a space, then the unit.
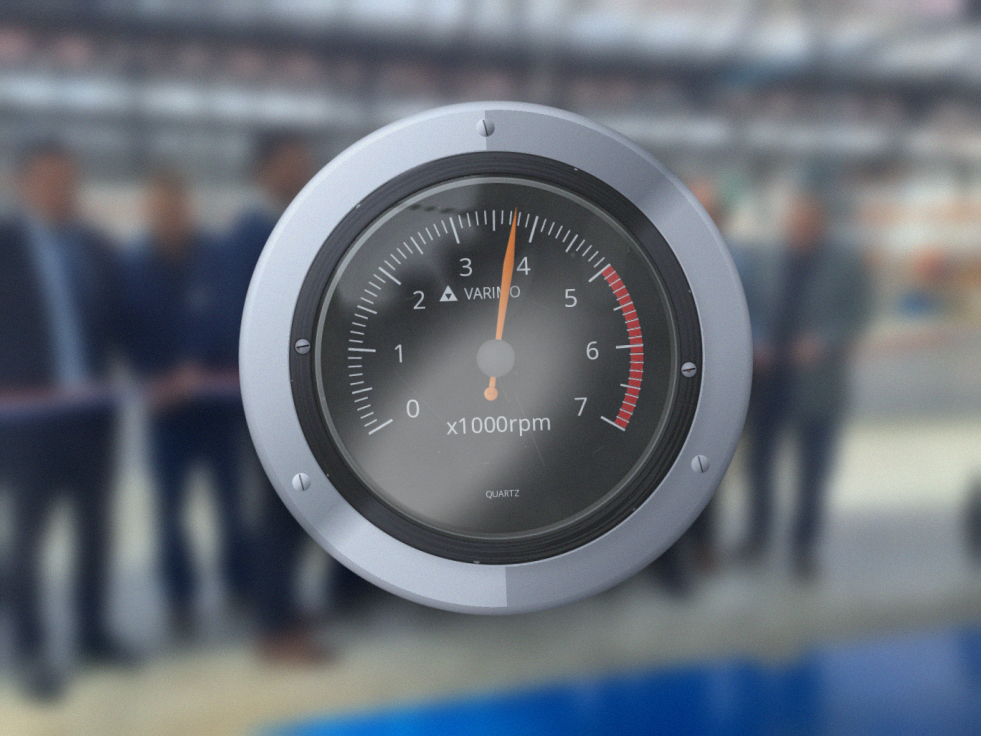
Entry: 3750; rpm
